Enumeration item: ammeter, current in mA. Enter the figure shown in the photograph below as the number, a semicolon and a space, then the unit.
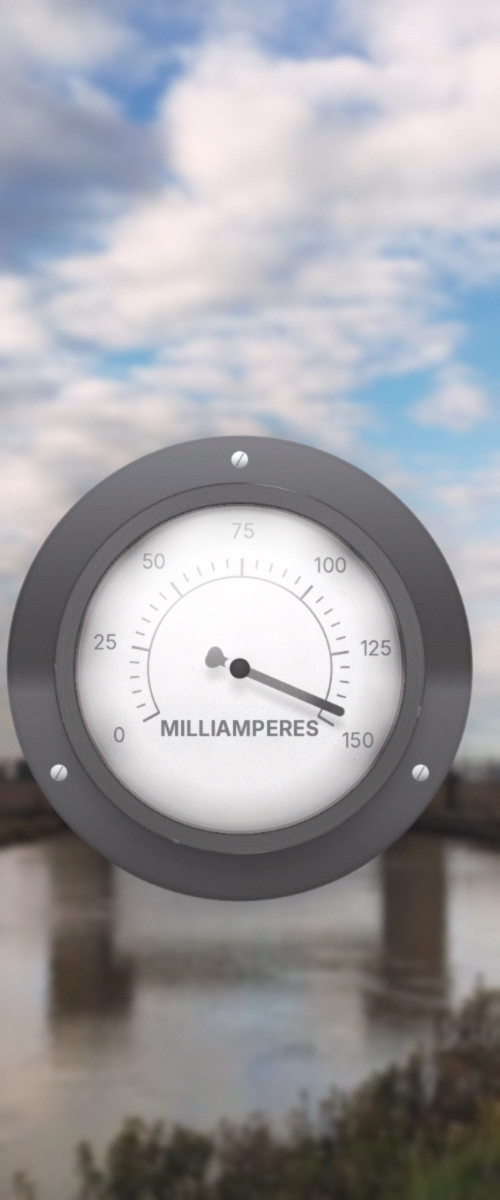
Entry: 145; mA
